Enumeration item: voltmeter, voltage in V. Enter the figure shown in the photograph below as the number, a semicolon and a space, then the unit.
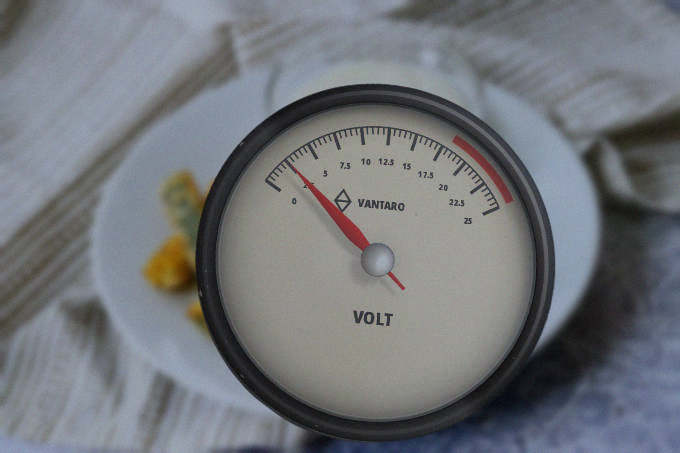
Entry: 2.5; V
